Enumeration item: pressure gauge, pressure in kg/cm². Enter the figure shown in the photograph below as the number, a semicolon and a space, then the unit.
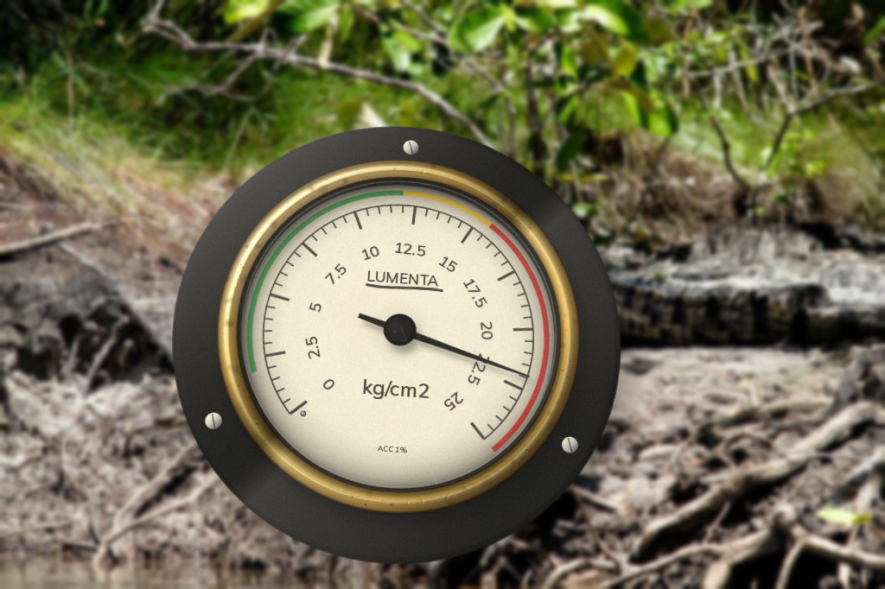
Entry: 22; kg/cm²
